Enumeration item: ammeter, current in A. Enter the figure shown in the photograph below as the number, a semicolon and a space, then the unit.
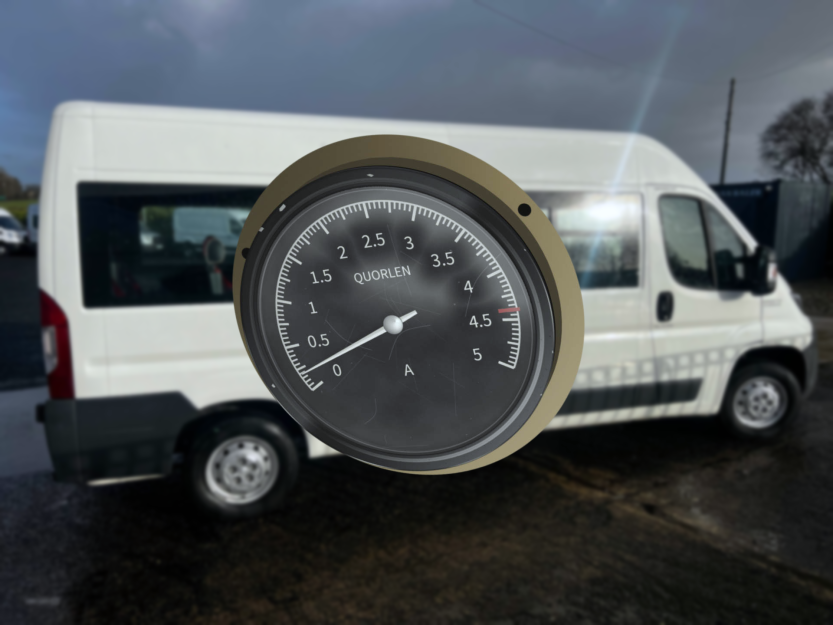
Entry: 0.2; A
